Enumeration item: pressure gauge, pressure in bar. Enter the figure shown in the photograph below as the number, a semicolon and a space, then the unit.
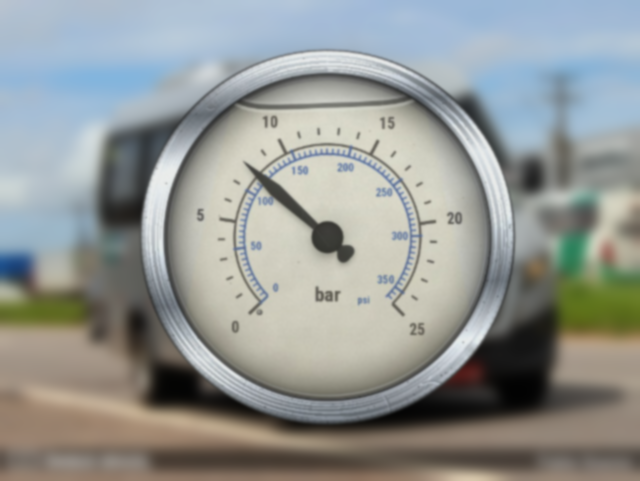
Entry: 8; bar
